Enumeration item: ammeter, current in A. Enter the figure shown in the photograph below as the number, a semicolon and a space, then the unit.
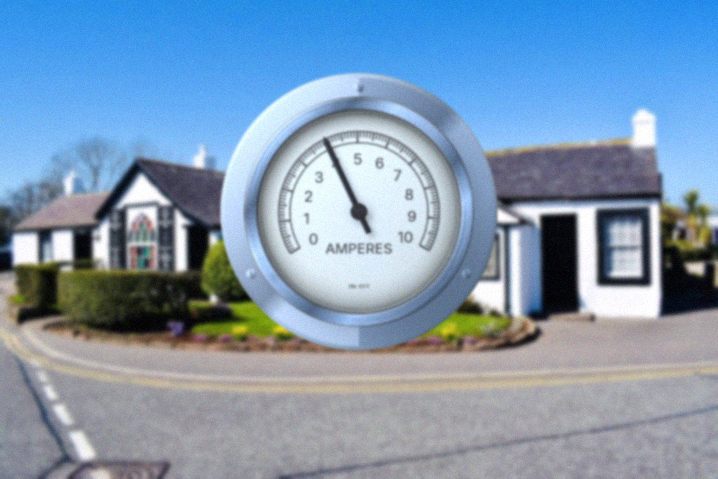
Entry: 4; A
